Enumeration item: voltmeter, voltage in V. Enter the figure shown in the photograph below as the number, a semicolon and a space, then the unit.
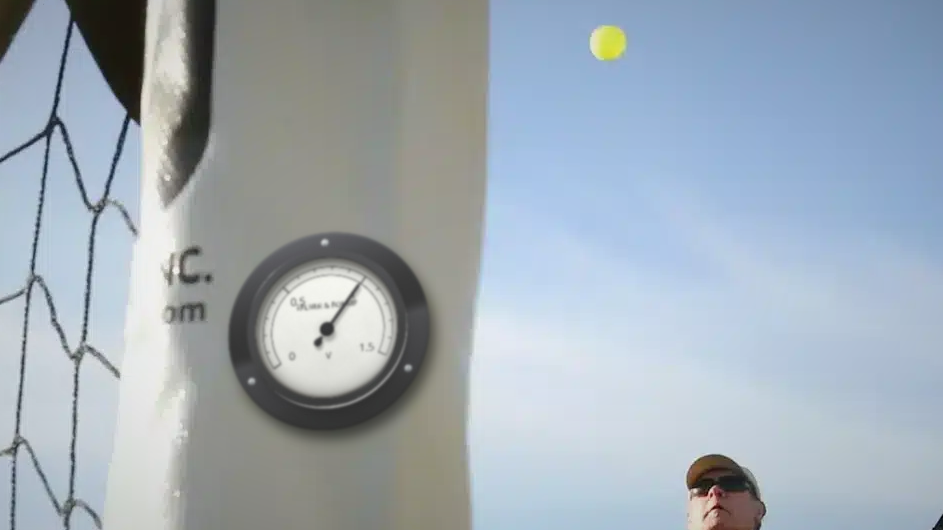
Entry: 1; V
